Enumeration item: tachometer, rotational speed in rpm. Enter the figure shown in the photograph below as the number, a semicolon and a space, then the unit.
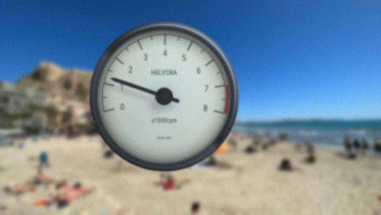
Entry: 1250; rpm
